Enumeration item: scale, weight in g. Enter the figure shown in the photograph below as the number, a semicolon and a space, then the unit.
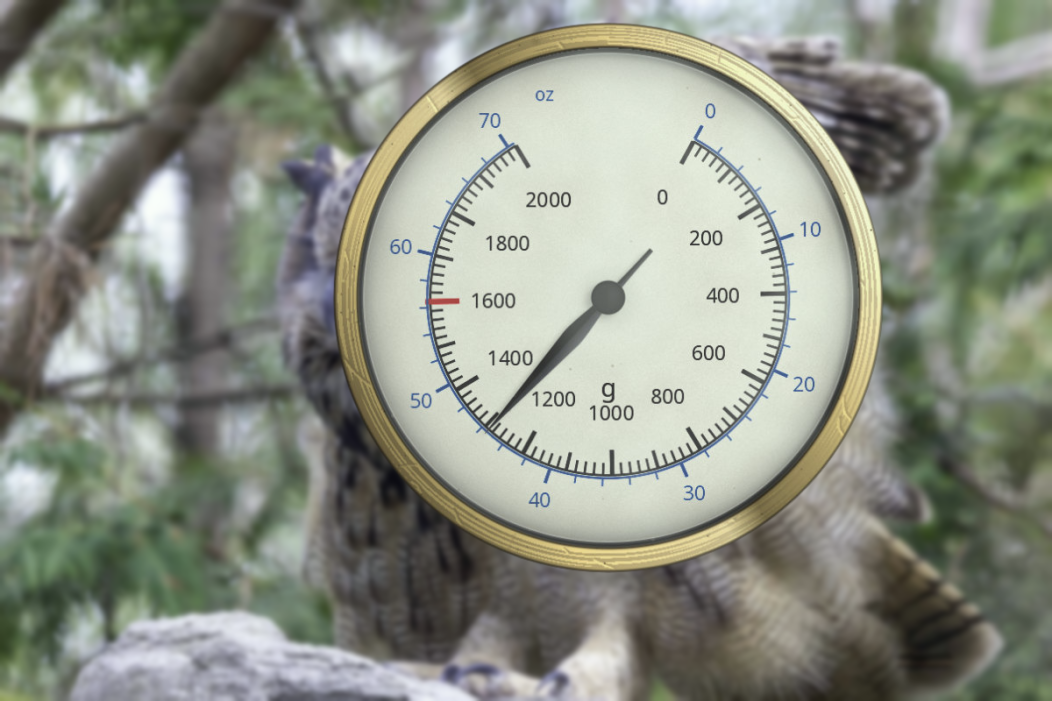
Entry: 1290; g
